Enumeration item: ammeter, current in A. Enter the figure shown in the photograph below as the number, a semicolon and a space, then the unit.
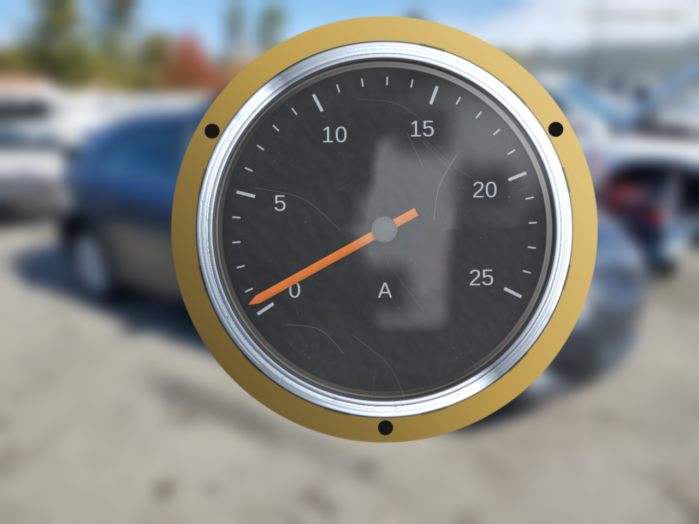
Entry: 0.5; A
